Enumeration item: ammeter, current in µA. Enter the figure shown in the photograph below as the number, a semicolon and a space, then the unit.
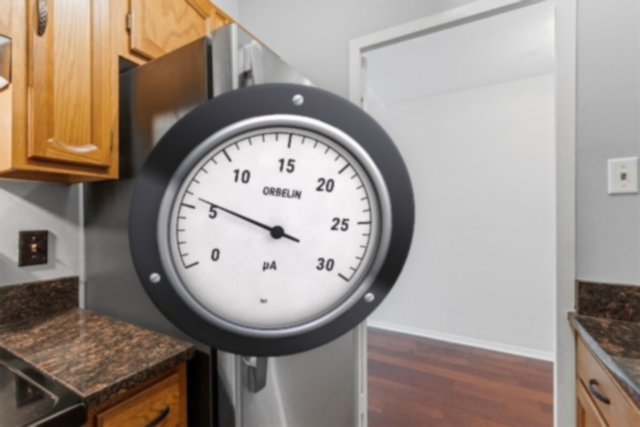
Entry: 6; µA
